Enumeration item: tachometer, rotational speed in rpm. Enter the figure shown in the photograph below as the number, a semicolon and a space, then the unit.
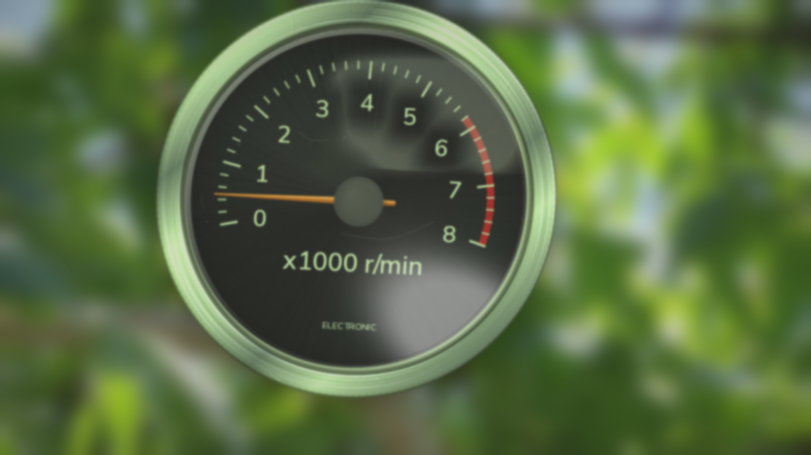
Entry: 500; rpm
